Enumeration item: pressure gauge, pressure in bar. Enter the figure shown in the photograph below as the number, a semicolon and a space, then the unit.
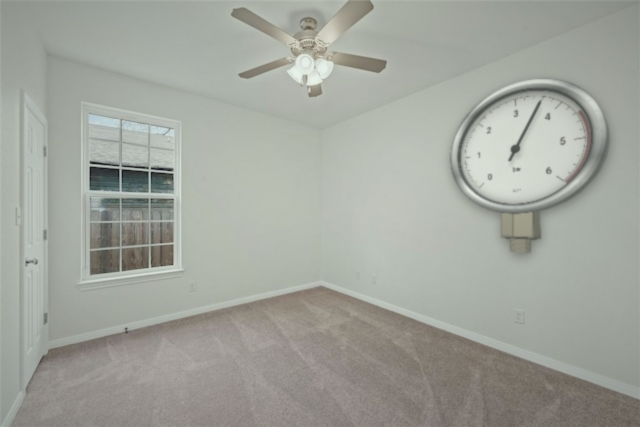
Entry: 3.6; bar
